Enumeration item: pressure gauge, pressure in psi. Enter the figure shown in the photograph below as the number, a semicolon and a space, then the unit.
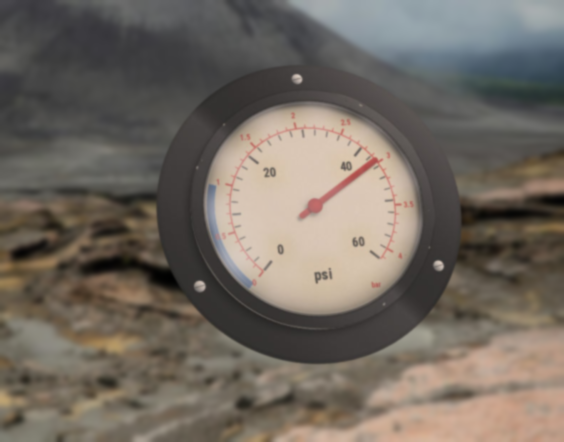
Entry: 43; psi
